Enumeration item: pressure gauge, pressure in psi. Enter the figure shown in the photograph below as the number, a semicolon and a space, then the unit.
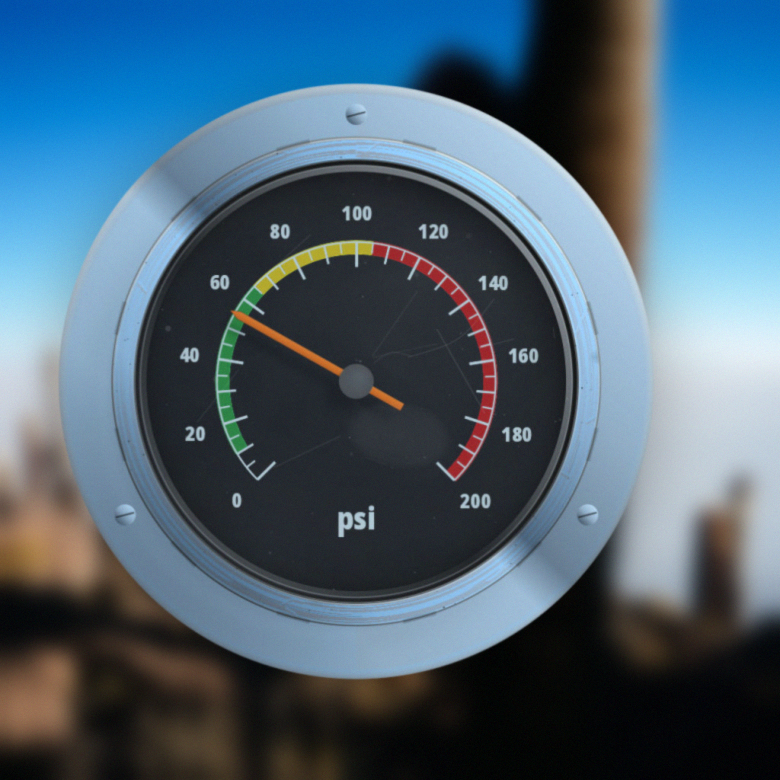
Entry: 55; psi
